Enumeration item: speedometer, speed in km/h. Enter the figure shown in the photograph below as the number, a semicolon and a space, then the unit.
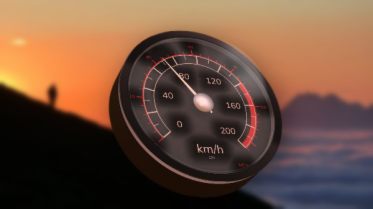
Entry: 70; km/h
